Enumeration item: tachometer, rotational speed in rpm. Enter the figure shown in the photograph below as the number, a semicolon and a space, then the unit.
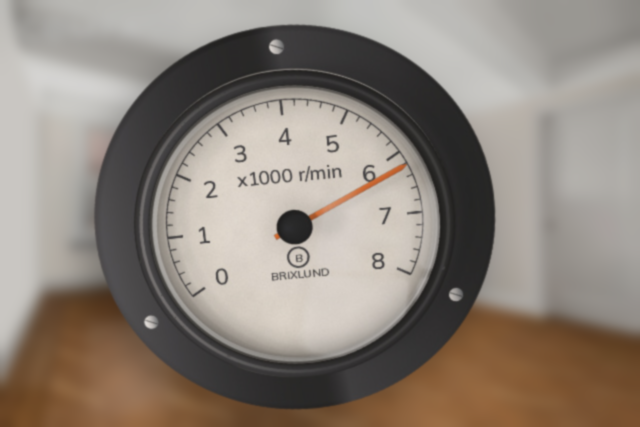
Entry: 6200; rpm
